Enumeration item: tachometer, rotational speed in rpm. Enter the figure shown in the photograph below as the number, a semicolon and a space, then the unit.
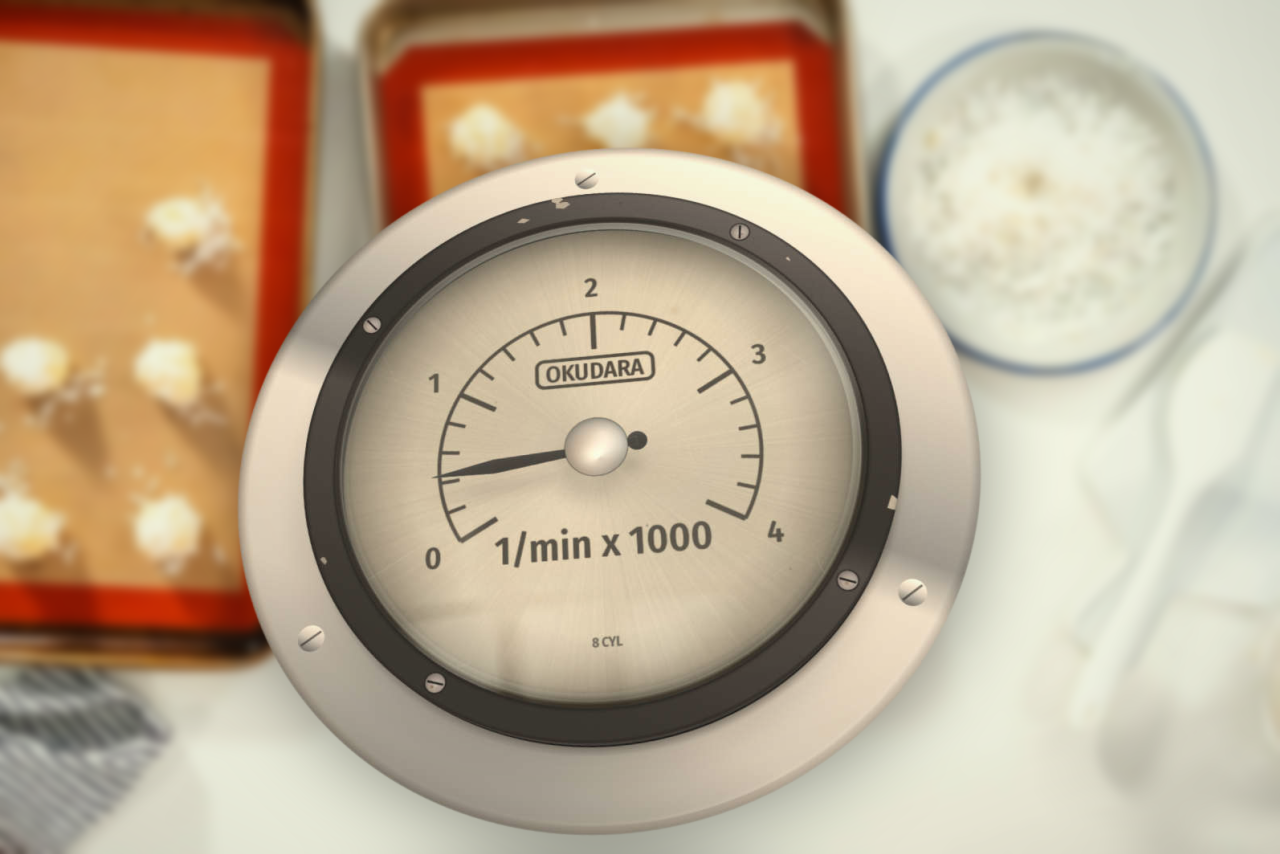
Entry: 400; rpm
